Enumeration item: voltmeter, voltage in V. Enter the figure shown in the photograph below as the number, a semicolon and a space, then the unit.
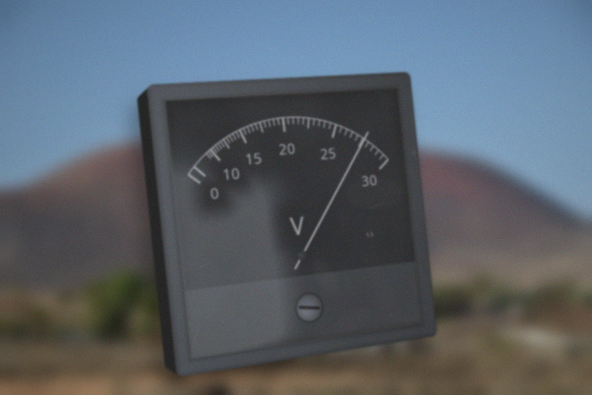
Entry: 27.5; V
